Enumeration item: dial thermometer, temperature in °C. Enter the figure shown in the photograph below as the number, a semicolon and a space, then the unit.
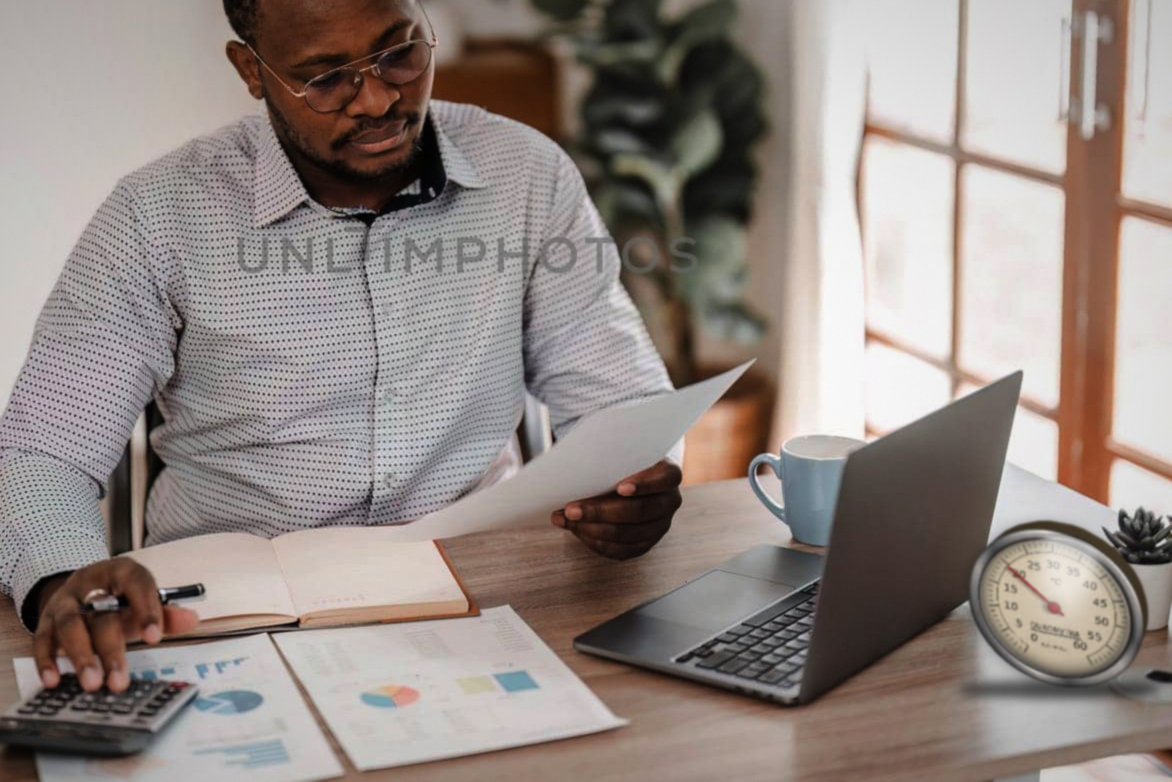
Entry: 20; °C
